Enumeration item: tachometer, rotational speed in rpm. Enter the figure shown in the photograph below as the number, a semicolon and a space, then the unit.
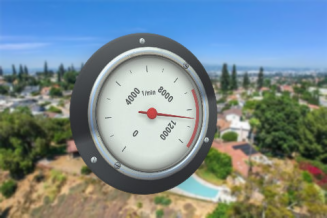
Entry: 10500; rpm
